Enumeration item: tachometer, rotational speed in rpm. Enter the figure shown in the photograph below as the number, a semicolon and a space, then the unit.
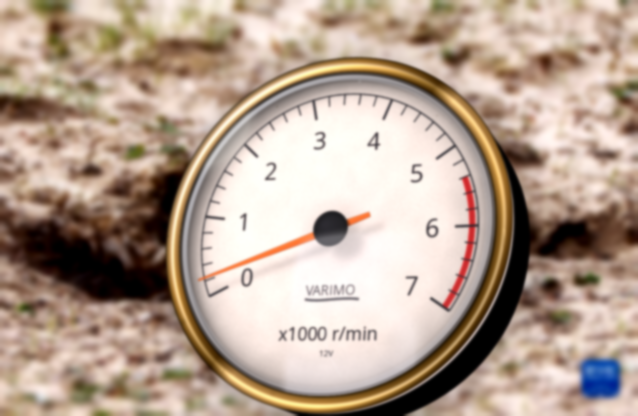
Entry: 200; rpm
